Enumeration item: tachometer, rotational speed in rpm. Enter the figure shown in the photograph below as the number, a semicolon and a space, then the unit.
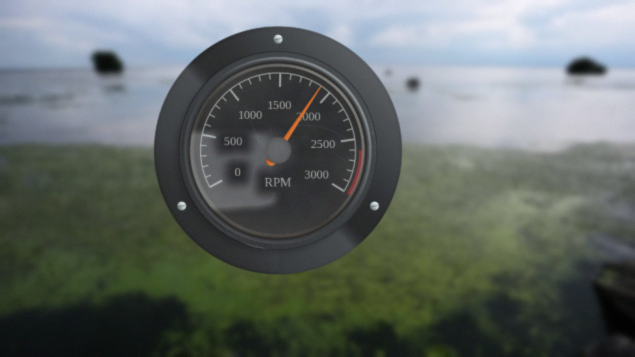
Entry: 1900; rpm
